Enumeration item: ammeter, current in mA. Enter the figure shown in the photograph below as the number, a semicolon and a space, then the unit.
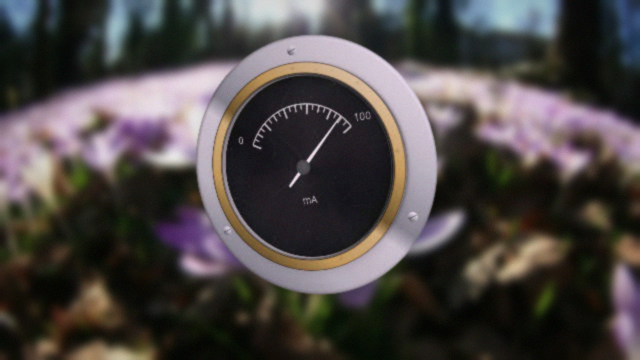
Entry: 90; mA
